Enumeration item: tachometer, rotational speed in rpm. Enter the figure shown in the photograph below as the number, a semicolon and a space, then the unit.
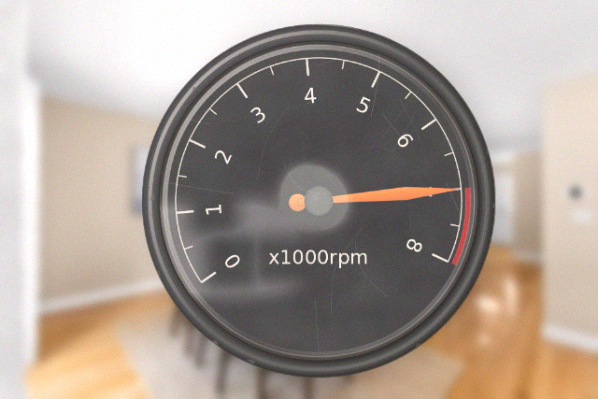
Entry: 7000; rpm
